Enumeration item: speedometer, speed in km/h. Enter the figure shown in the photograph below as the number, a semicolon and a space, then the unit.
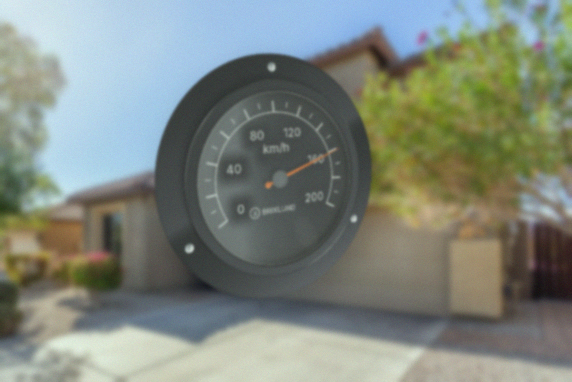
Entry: 160; km/h
